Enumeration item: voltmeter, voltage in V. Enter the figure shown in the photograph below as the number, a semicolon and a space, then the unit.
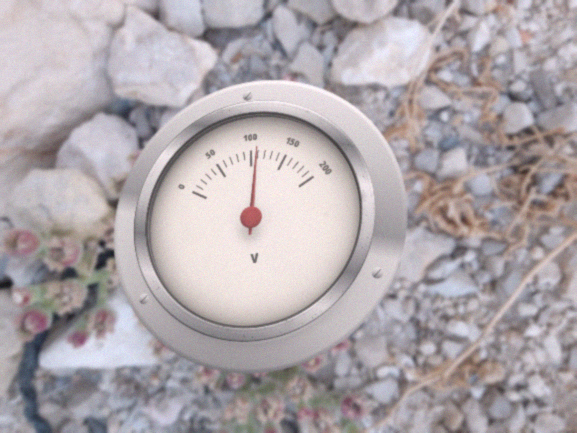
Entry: 110; V
